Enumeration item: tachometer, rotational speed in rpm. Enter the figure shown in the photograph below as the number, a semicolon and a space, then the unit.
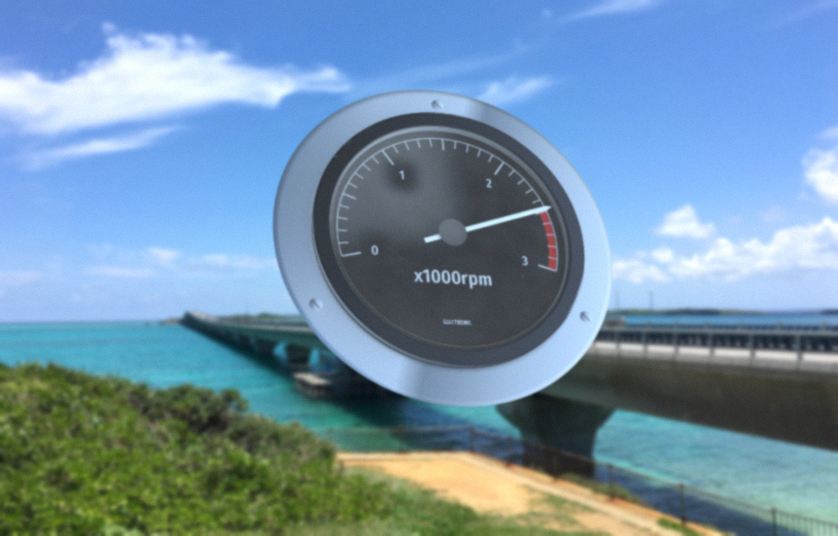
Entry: 2500; rpm
